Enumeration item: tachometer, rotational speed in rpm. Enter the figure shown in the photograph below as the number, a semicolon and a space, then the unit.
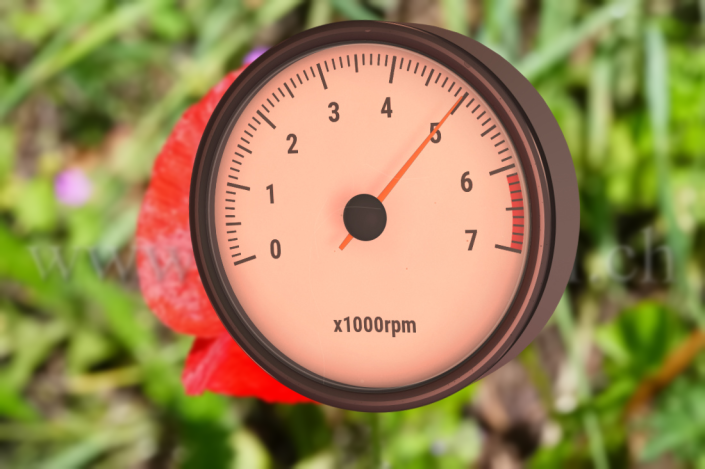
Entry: 5000; rpm
